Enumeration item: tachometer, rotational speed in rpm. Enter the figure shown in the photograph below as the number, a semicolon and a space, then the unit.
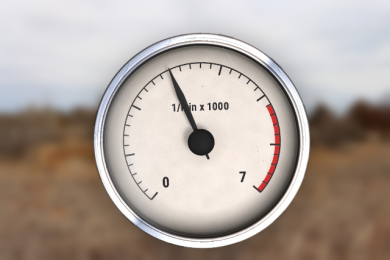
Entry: 3000; rpm
